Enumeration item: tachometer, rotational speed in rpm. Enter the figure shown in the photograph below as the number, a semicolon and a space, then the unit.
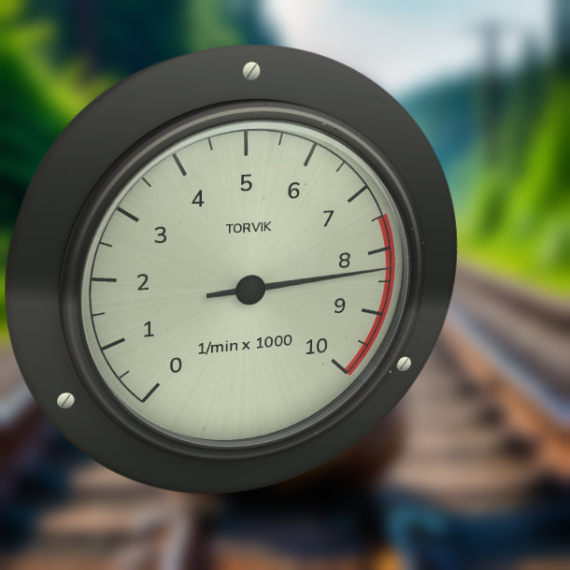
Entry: 8250; rpm
